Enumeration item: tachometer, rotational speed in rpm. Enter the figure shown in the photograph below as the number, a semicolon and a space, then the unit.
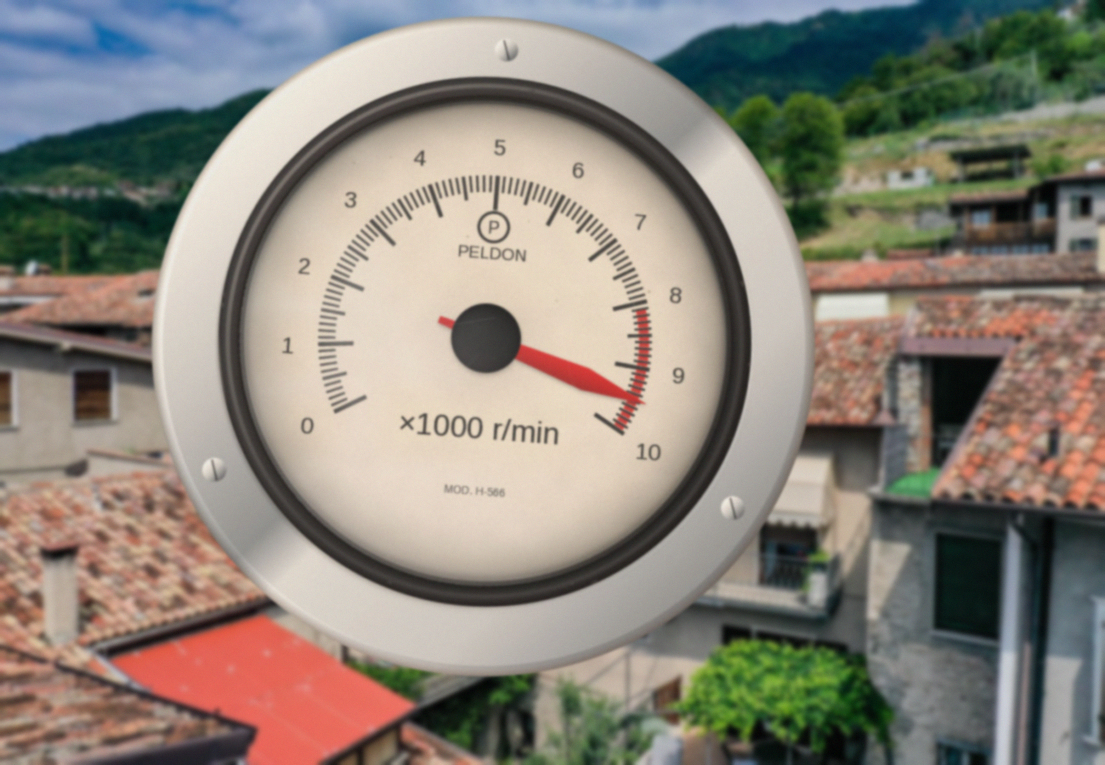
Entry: 9500; rpm
